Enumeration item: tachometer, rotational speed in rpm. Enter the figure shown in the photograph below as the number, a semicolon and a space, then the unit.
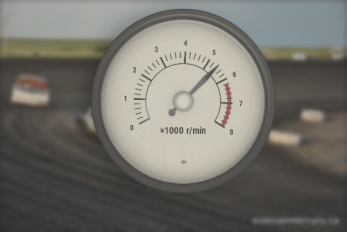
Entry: 5400; rpm
